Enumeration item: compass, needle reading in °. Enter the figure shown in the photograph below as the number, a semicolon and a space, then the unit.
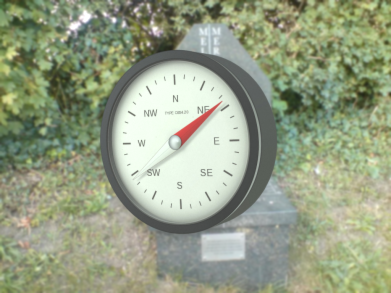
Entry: 55; °
